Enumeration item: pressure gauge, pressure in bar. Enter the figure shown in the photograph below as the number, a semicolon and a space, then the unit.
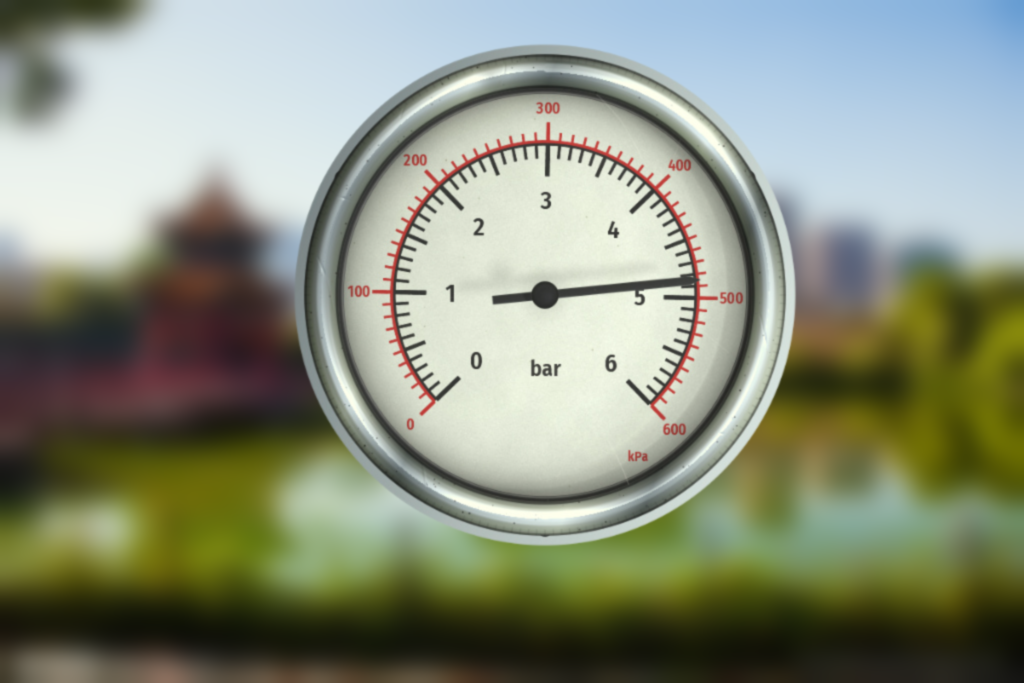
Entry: 4.85; bar
